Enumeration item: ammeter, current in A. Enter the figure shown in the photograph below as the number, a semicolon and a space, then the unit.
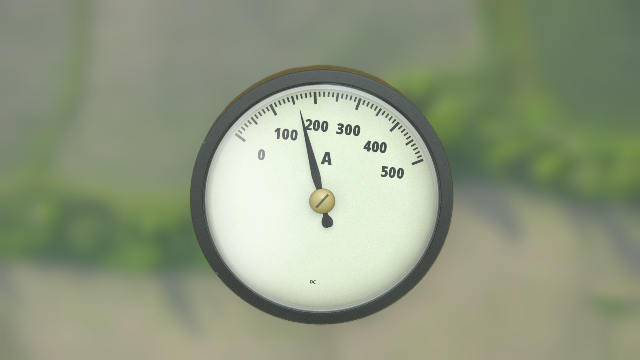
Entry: 160; A
